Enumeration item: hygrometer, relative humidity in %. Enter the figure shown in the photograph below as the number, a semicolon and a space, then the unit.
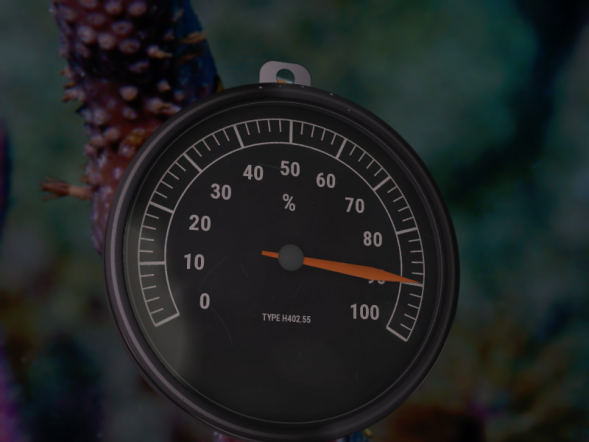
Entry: 90; %
